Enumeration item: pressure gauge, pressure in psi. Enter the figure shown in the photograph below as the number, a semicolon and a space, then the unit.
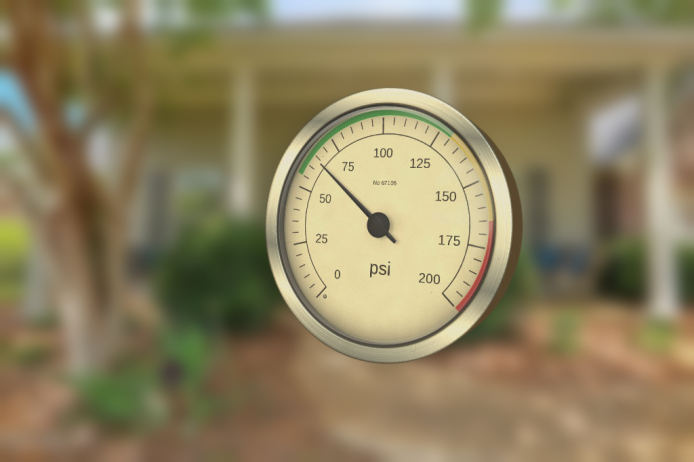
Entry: 65; psi
